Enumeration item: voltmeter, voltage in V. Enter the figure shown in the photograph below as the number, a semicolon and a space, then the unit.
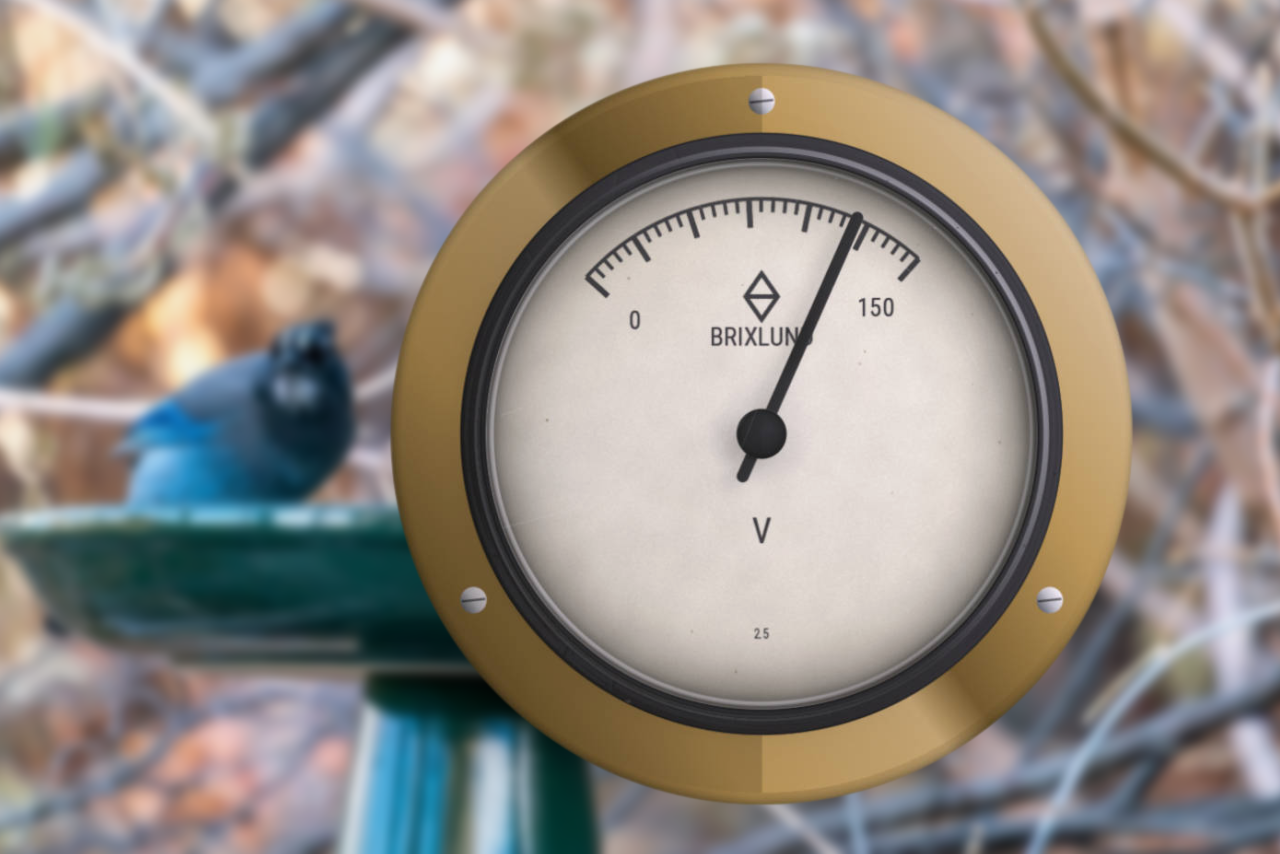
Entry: 120; V
